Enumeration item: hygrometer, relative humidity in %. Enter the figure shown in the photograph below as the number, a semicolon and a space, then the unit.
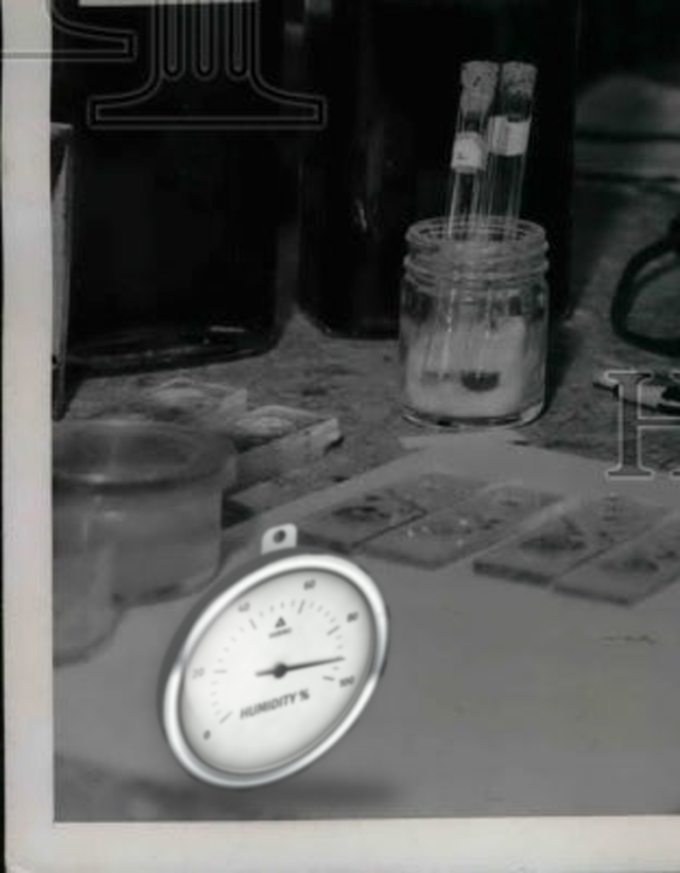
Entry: 92; %
